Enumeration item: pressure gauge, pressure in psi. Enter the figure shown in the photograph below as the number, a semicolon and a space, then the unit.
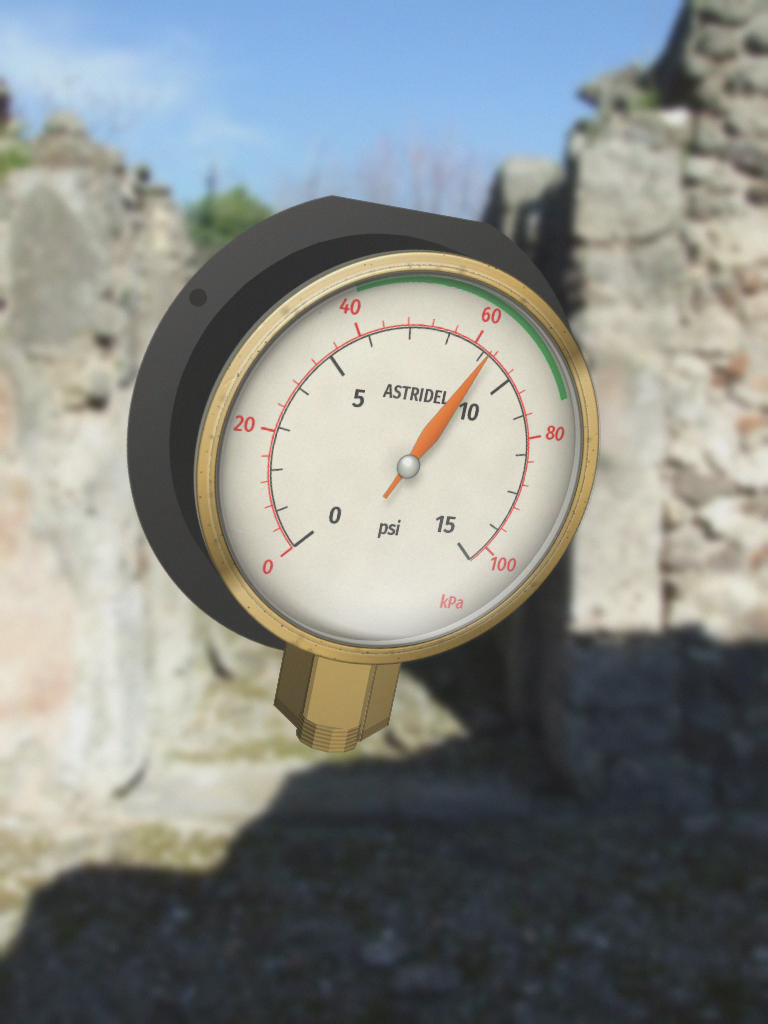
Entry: 9; psi
